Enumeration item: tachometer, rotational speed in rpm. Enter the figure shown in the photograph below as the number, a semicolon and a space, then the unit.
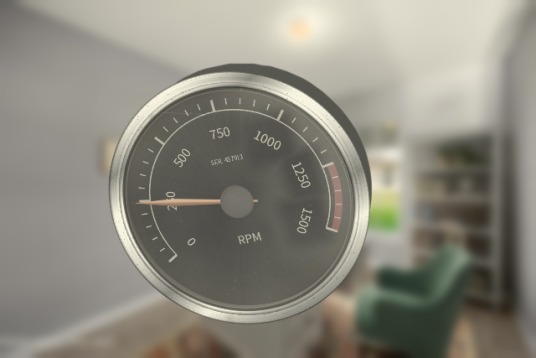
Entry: 250; rpm
